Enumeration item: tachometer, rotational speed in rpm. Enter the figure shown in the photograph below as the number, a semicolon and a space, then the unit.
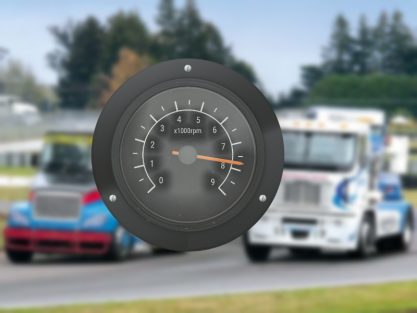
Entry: 7750; rpm
